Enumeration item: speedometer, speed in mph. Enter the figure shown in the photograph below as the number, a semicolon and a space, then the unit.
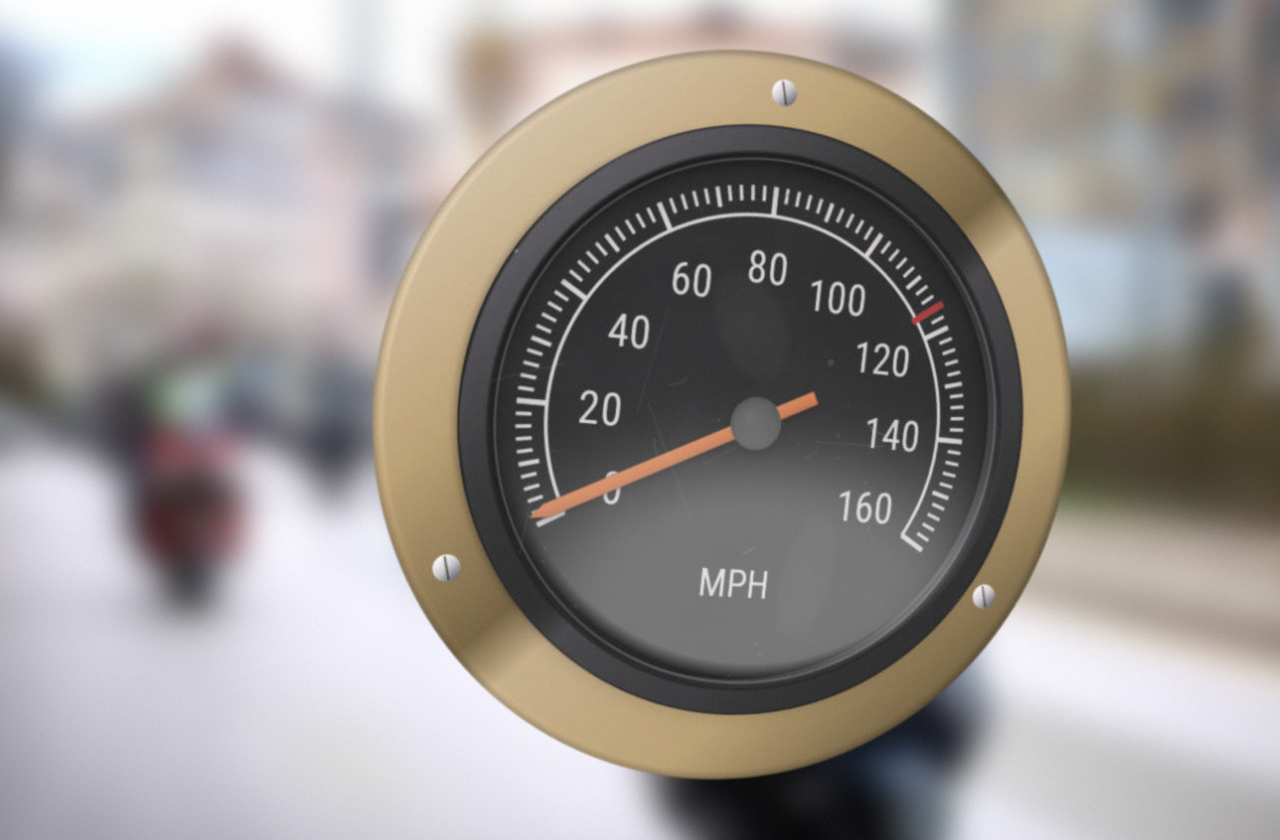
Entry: 2; mph
